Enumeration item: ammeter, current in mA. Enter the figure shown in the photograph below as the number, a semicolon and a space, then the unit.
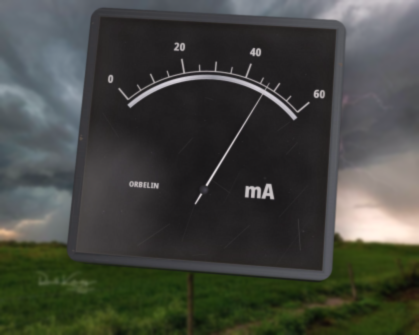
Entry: 47.5; mA
